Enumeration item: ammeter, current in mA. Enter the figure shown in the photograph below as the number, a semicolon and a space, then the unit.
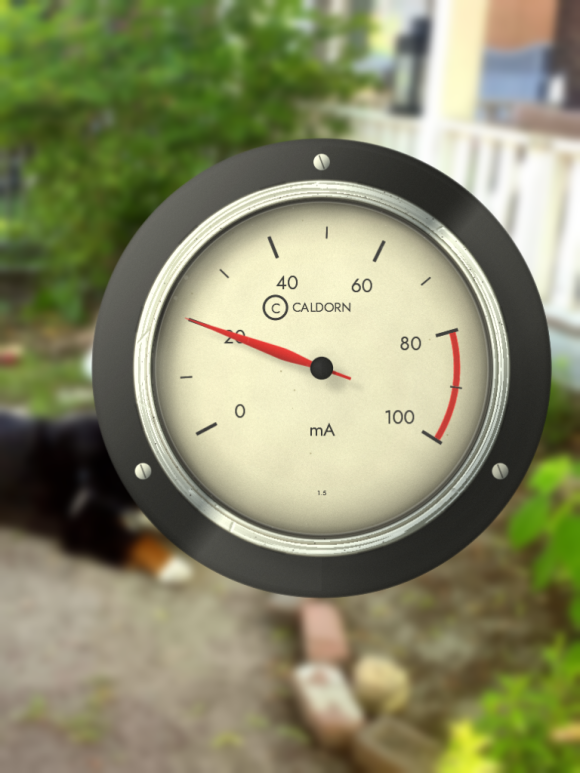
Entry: 20; mA
